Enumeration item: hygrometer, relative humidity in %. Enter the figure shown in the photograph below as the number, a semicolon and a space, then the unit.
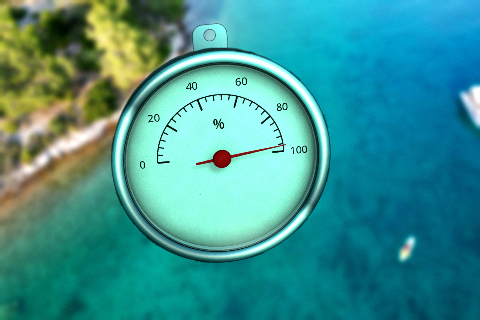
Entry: 96; %
